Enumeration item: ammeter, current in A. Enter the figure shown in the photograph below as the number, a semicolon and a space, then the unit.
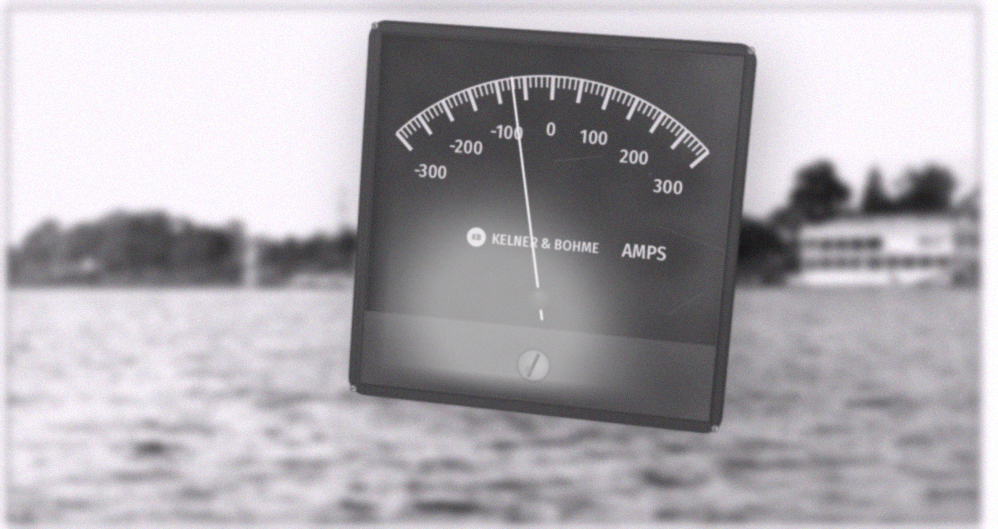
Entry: -70; A
